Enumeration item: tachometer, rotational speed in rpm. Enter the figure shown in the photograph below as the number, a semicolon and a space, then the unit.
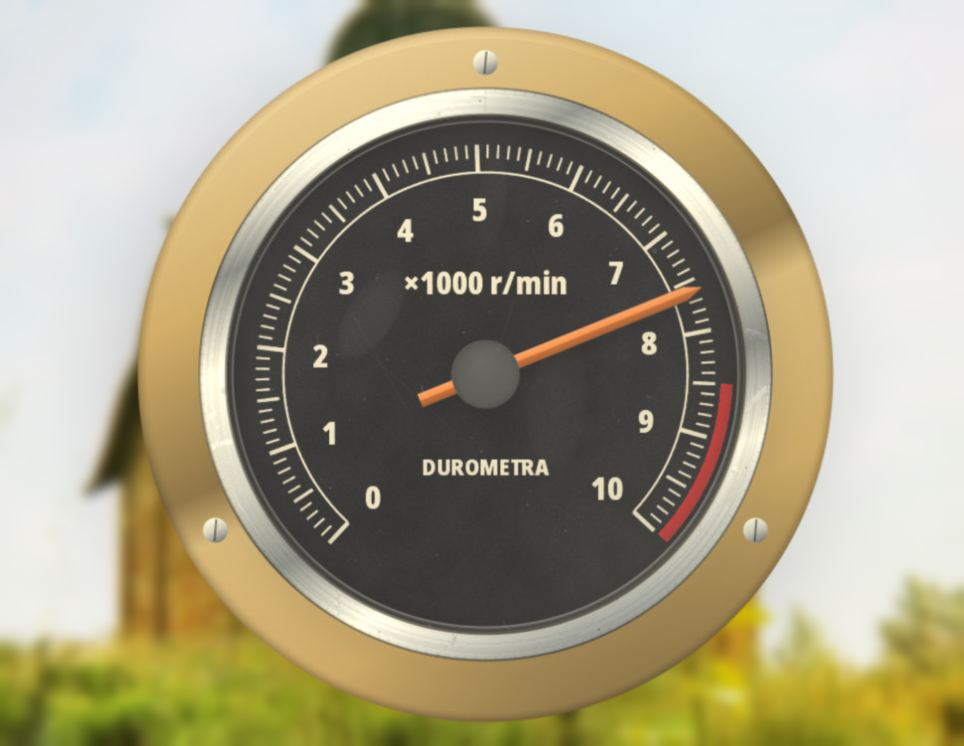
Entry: 7600; rpm
